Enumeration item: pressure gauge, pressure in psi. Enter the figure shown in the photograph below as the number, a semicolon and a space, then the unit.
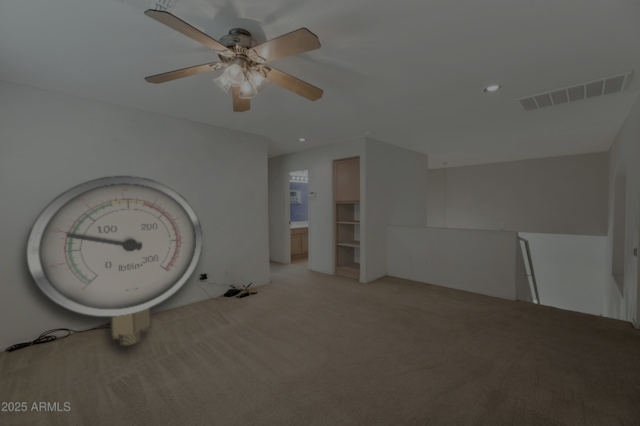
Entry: 70; psi
